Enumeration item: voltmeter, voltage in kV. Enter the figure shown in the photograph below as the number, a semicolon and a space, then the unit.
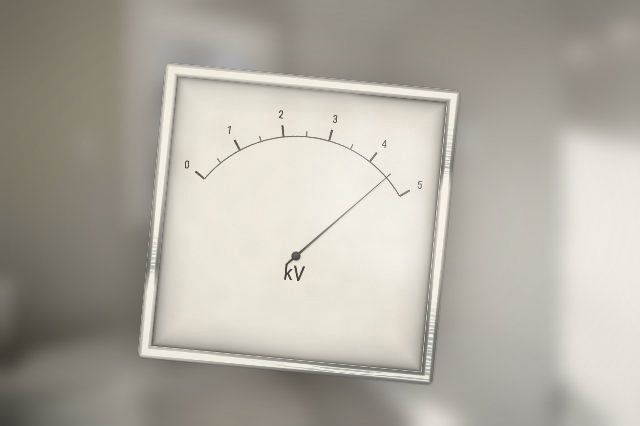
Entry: 4.5; kV
